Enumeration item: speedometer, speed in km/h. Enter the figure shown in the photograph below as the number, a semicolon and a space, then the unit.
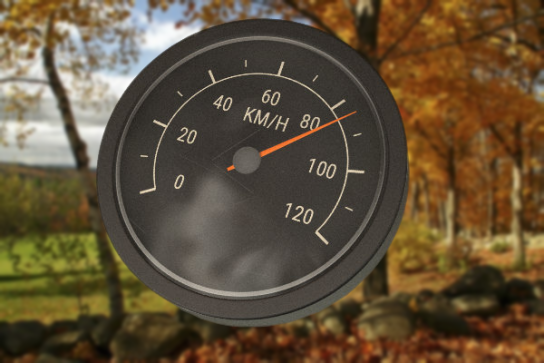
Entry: 85; km/h
